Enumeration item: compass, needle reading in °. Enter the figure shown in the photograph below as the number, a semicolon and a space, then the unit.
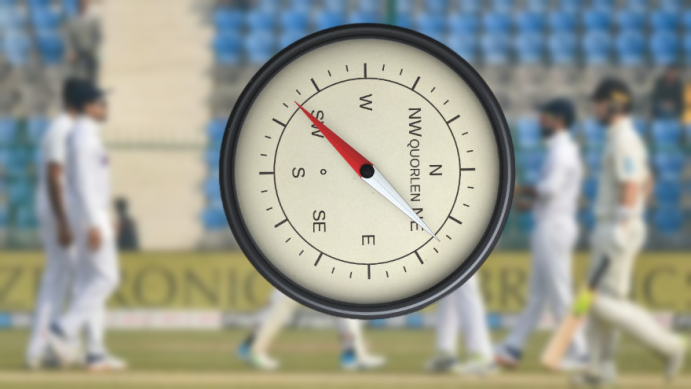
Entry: 225; °
